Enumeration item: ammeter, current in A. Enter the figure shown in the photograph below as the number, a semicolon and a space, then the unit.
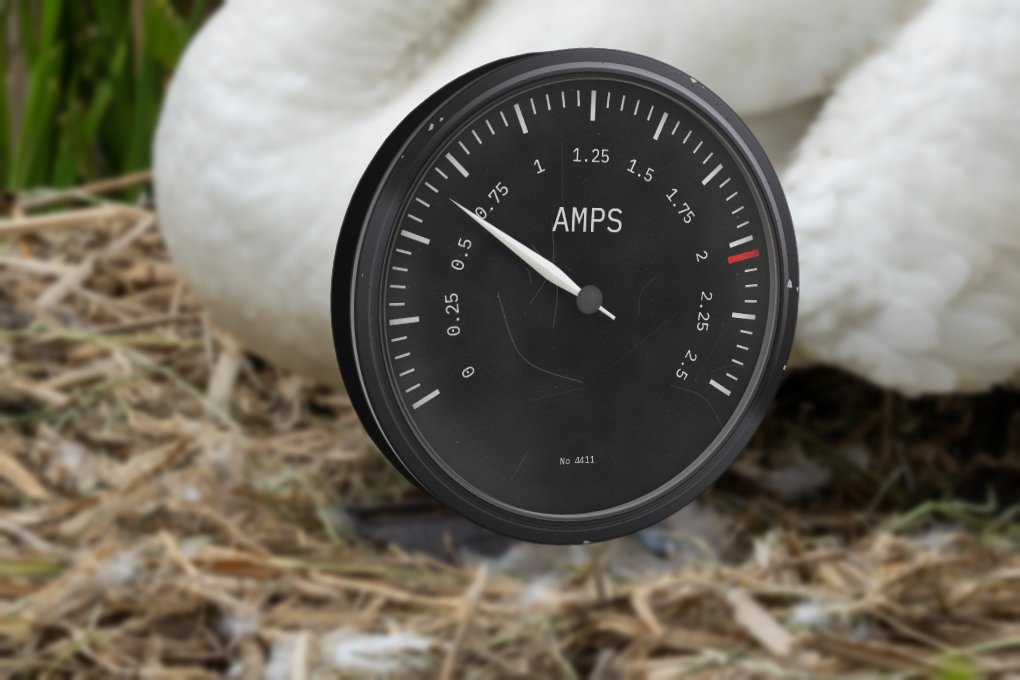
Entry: 0.65; A
